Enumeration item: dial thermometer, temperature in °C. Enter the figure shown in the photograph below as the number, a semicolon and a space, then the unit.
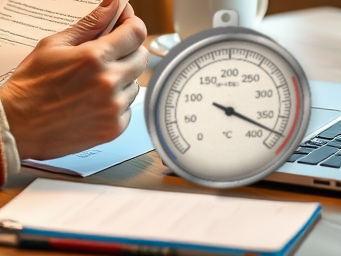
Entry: 375; °C
